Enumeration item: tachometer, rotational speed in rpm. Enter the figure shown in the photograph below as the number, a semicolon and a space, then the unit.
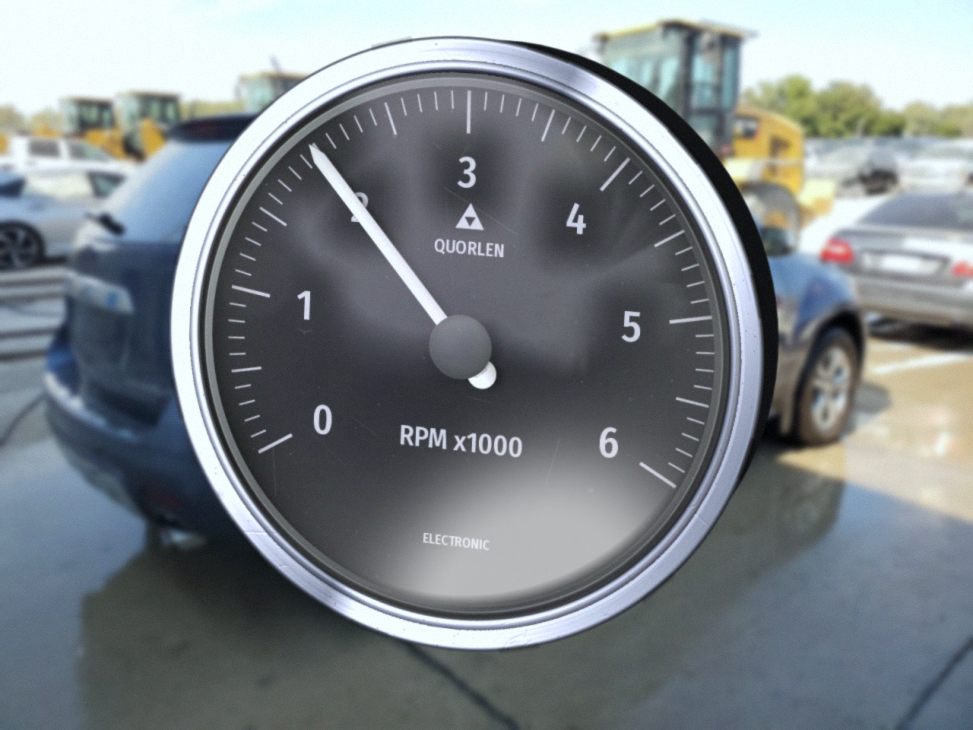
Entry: 2000; rpm
